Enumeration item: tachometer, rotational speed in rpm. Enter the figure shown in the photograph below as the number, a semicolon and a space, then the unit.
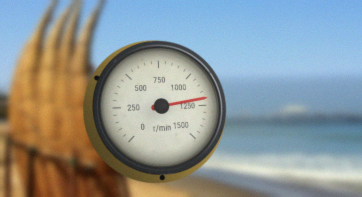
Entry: 1200; rpm
